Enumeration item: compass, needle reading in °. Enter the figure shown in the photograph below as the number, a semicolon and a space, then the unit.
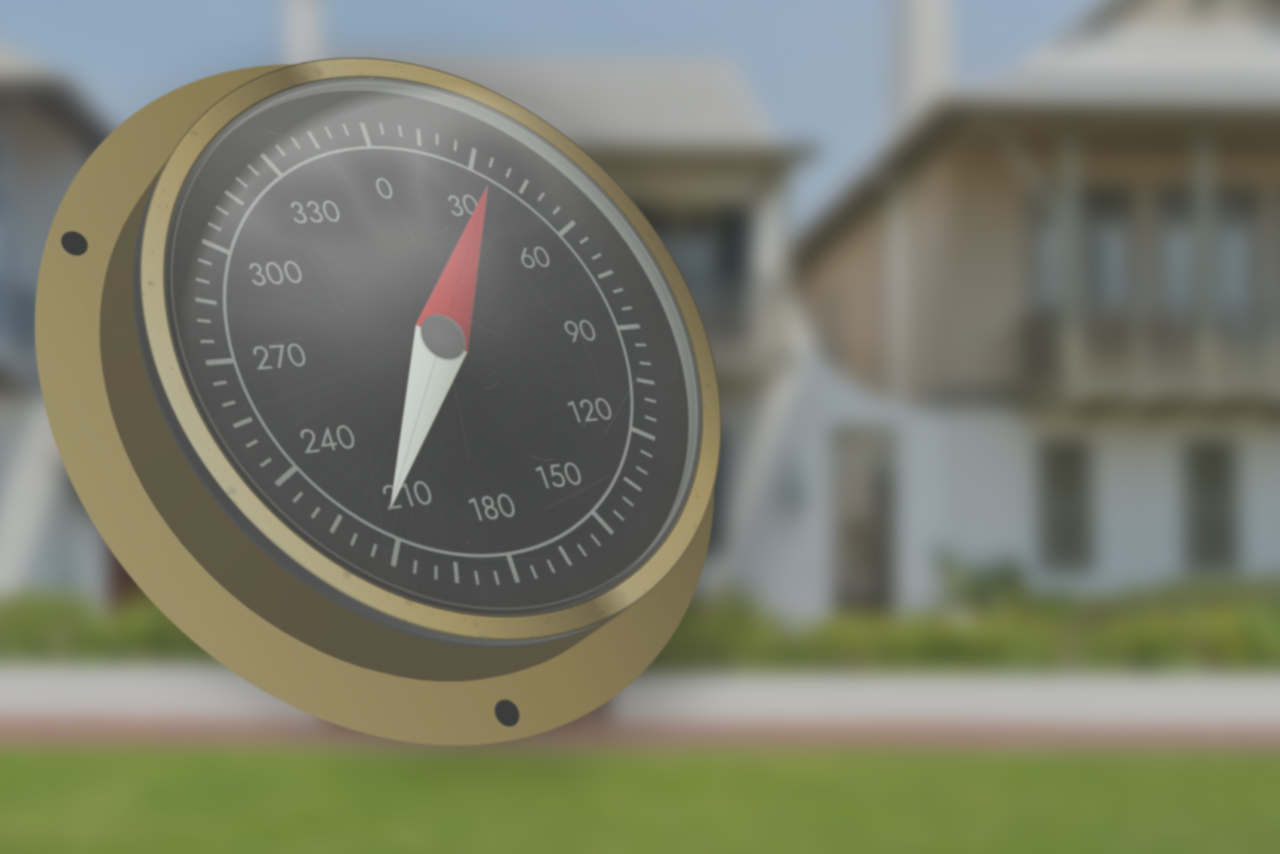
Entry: 35; °
